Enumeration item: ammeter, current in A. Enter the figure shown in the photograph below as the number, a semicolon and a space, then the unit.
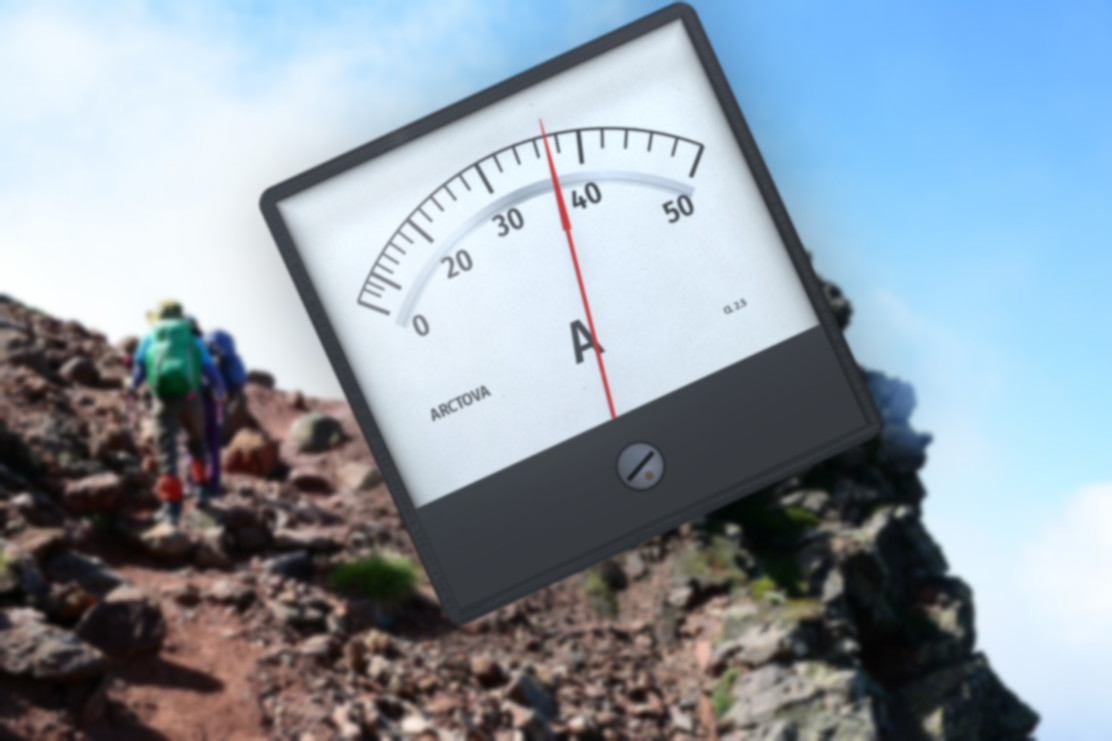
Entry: 37; A
